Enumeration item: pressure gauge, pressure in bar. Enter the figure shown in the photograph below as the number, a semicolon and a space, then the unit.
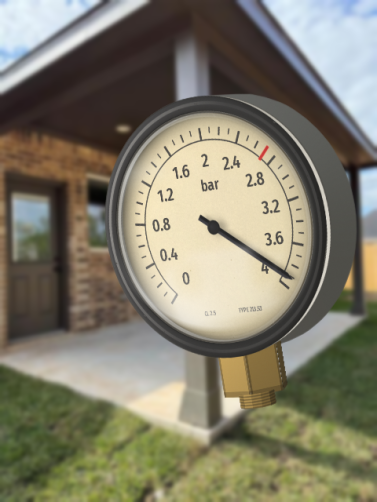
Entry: 3.9; bar
